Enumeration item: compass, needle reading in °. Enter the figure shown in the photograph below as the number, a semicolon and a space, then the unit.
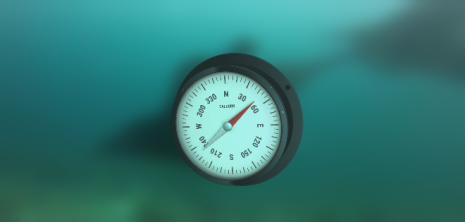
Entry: 50; °
